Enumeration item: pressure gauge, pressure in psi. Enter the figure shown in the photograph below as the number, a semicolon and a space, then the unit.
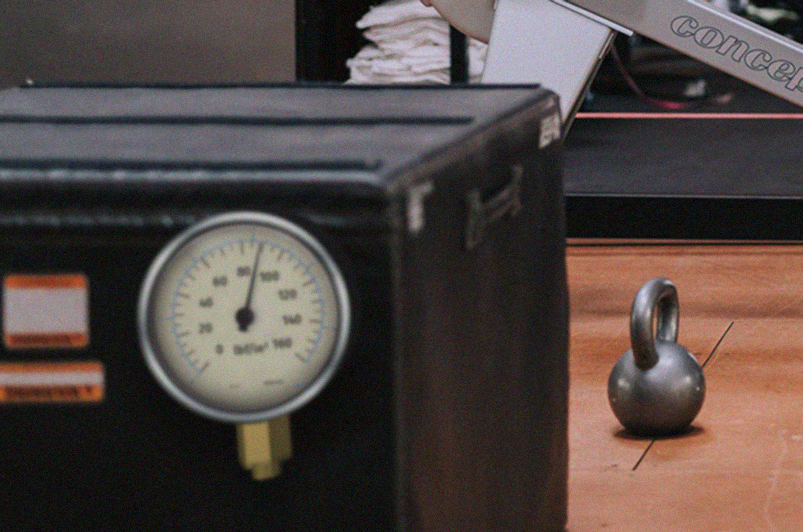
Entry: 90; psi
